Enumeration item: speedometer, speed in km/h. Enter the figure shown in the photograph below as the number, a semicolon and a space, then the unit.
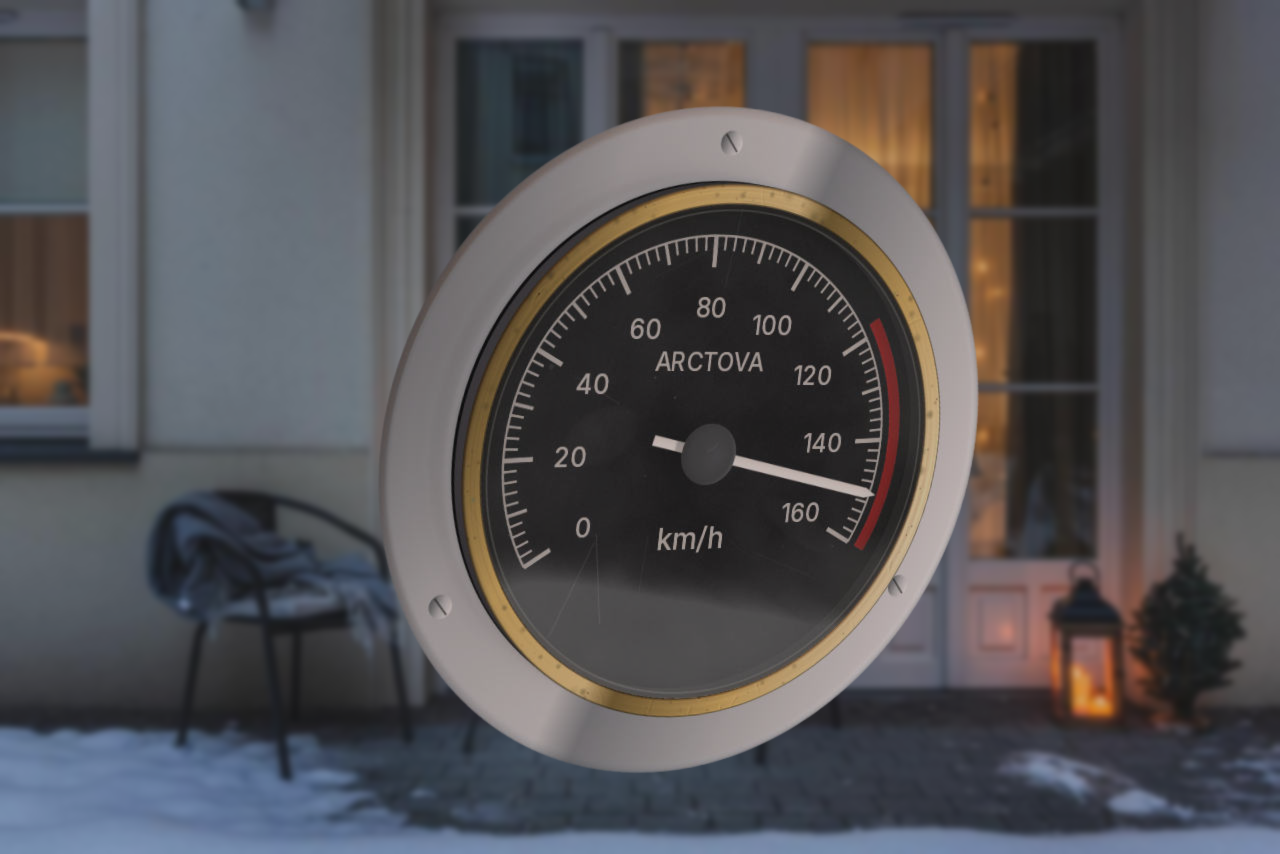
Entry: 150; km/h
